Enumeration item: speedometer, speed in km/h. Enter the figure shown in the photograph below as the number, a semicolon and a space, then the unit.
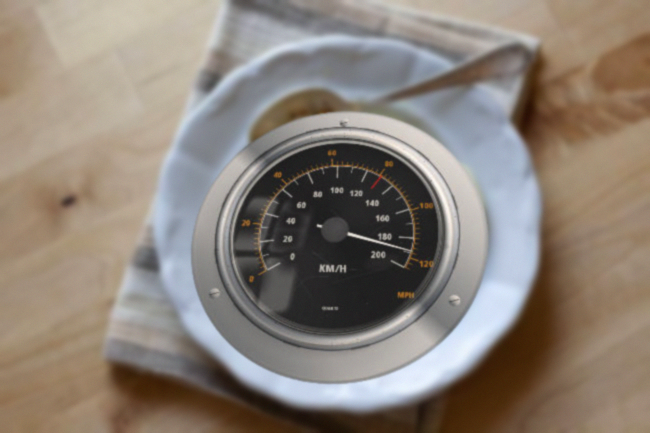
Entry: 190; km/h
